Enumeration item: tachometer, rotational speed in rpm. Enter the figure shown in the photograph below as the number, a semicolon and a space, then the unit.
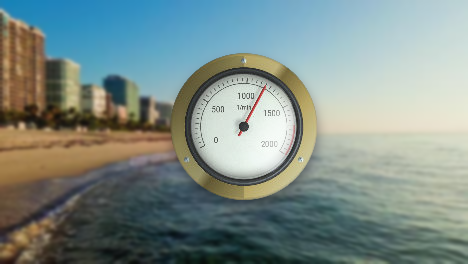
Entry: 1200; rpm
